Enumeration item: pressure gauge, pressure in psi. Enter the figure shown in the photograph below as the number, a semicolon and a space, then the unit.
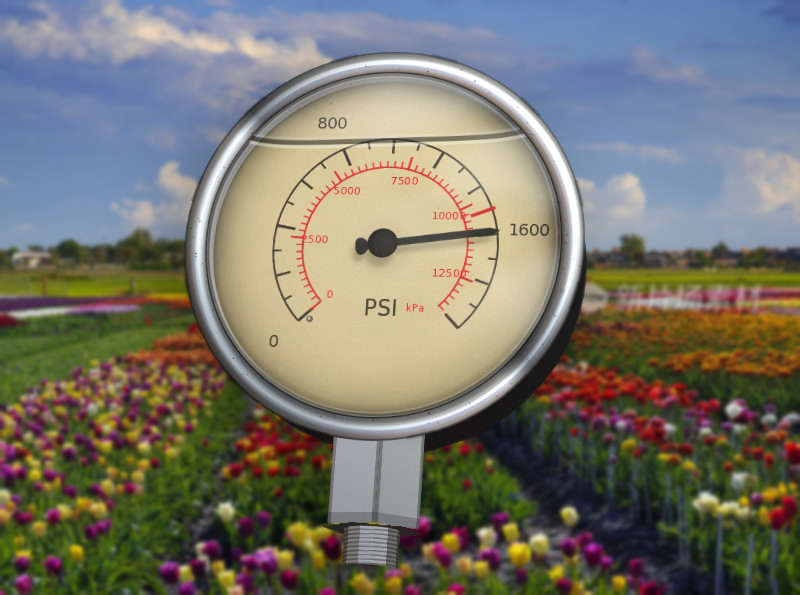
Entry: 1600; psi
